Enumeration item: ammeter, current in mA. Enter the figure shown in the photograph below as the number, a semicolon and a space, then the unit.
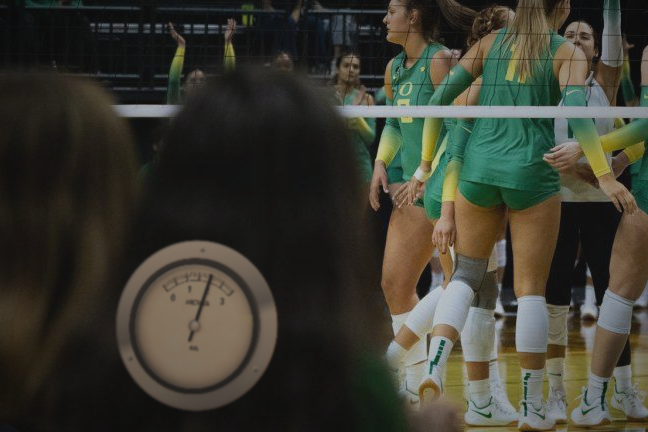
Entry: 2; mA
